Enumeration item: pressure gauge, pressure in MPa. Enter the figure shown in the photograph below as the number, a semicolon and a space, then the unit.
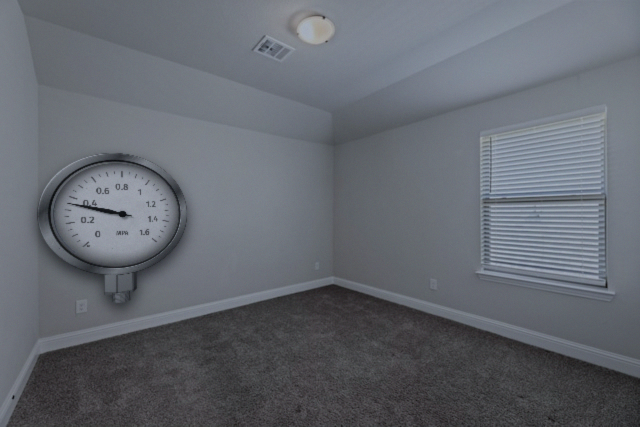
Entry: 0.35; MPa
